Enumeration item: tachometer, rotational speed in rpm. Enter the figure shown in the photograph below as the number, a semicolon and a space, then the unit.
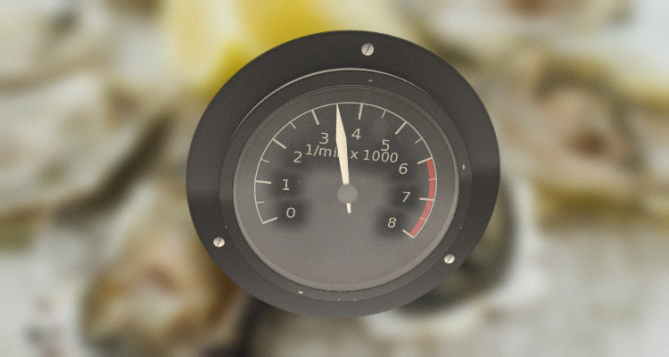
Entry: 3500; rpm
